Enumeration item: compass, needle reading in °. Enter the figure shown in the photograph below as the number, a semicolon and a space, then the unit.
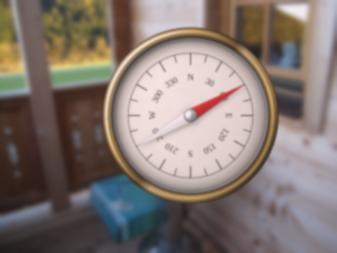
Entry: 60; °
